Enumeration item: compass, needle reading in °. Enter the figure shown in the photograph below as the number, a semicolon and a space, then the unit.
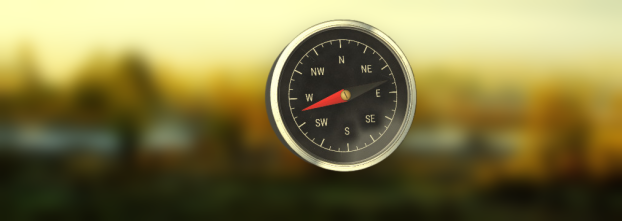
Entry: 255; °
